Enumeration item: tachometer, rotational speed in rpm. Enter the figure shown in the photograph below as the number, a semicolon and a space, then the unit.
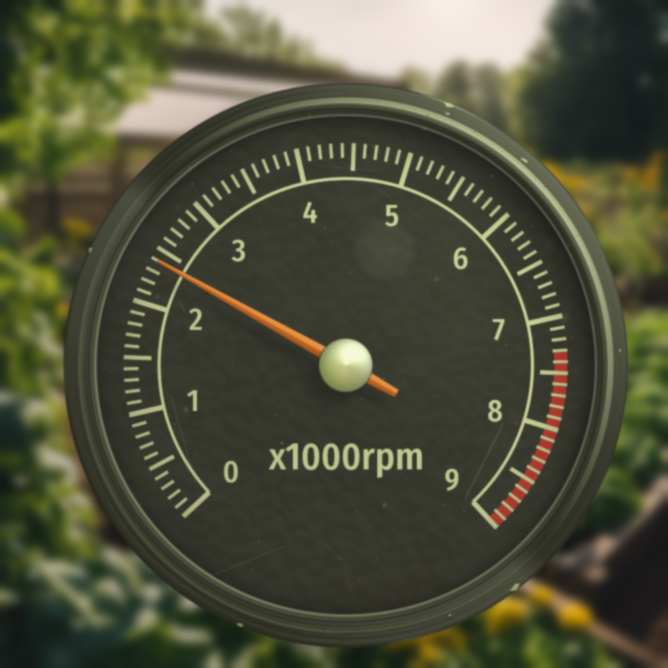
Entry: 2400; rpm
